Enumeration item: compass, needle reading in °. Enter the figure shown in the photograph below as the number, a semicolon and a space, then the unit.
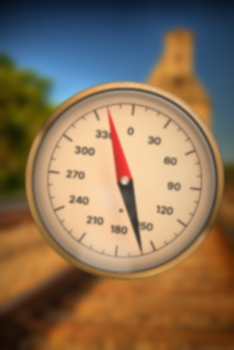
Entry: 340; °
